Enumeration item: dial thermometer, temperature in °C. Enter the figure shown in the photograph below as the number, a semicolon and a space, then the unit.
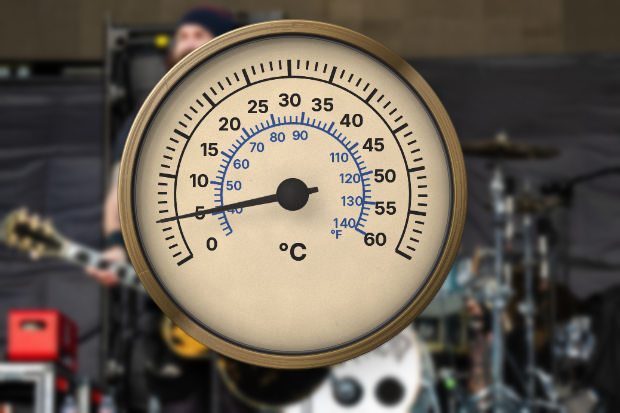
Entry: 5; °C
